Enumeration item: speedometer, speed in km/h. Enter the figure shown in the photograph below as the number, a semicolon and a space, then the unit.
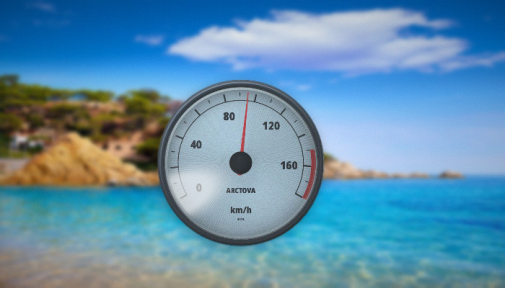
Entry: 95; km/h
